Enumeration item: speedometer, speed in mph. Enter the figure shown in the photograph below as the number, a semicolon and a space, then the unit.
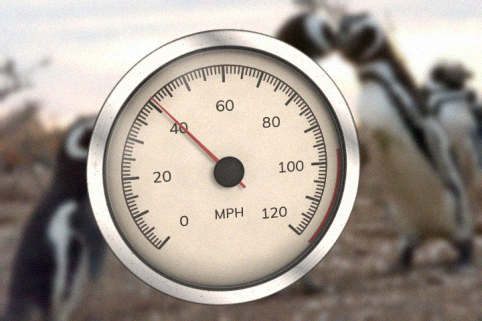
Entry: 41; mph
